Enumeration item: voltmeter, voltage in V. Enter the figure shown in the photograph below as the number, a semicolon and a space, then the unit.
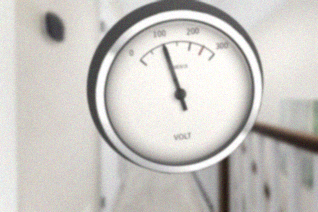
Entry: 100; V
